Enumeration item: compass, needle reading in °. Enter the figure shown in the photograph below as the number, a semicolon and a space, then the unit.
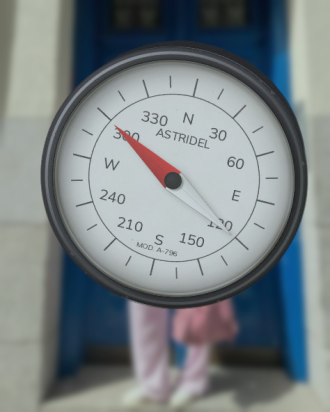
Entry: 300; °
